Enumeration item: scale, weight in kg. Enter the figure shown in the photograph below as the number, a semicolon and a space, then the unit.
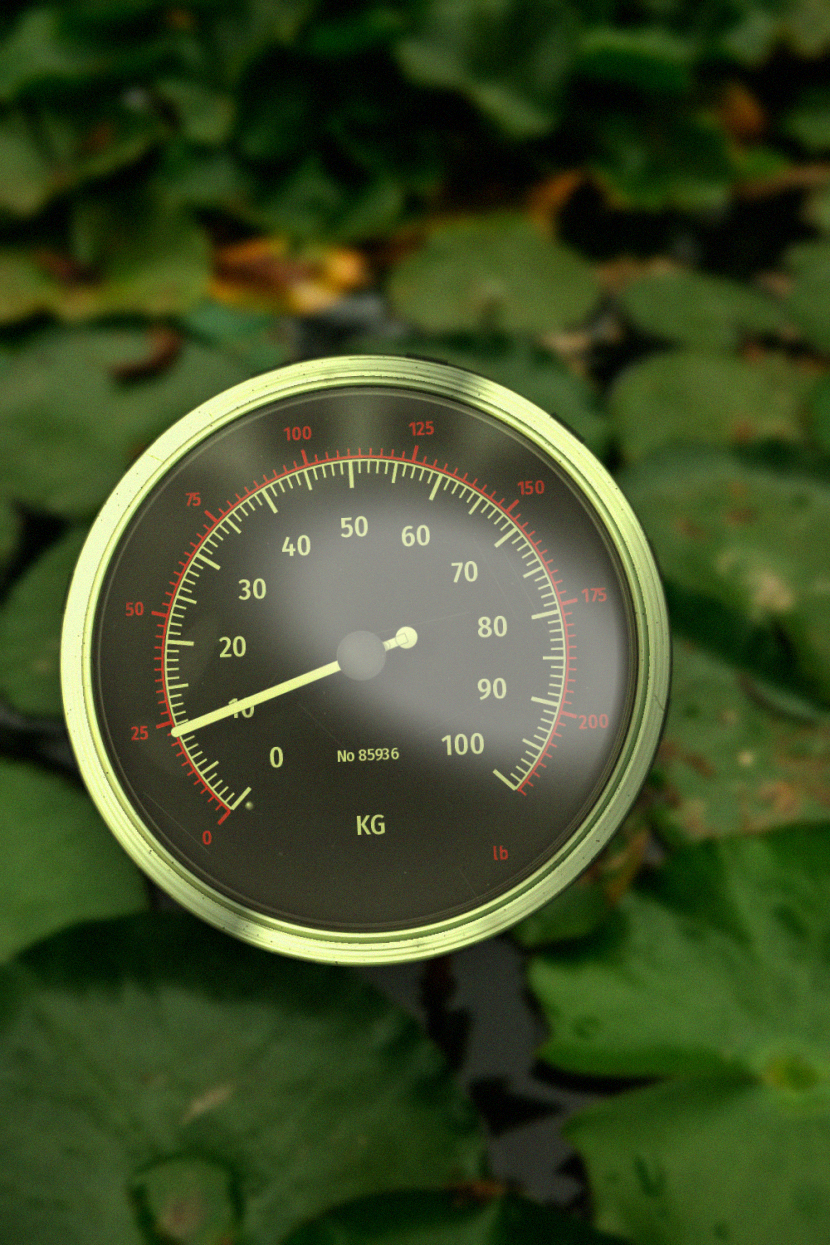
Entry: 10; kg
